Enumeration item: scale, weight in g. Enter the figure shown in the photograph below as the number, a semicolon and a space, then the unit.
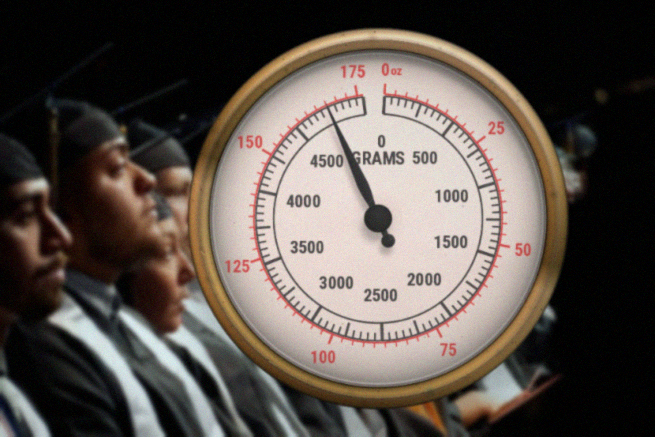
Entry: 4750; g
